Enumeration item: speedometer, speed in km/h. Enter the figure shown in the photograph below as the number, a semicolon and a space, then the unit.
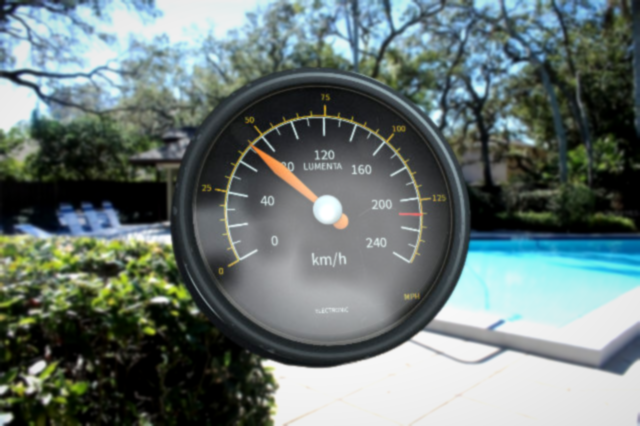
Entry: 70; km/h
